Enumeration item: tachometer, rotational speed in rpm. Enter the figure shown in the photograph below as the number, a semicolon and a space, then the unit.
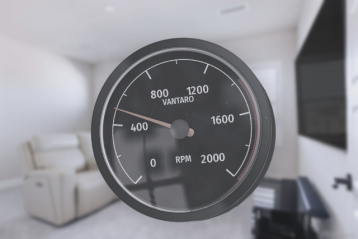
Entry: 500; rpm
